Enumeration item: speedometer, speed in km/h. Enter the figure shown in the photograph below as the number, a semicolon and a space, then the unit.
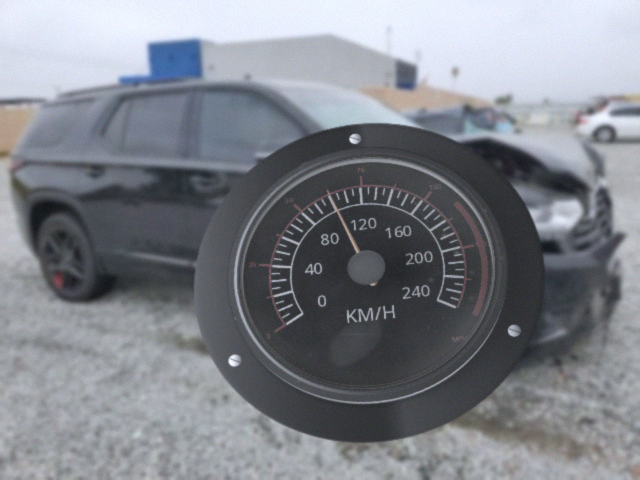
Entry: 100; km/h
